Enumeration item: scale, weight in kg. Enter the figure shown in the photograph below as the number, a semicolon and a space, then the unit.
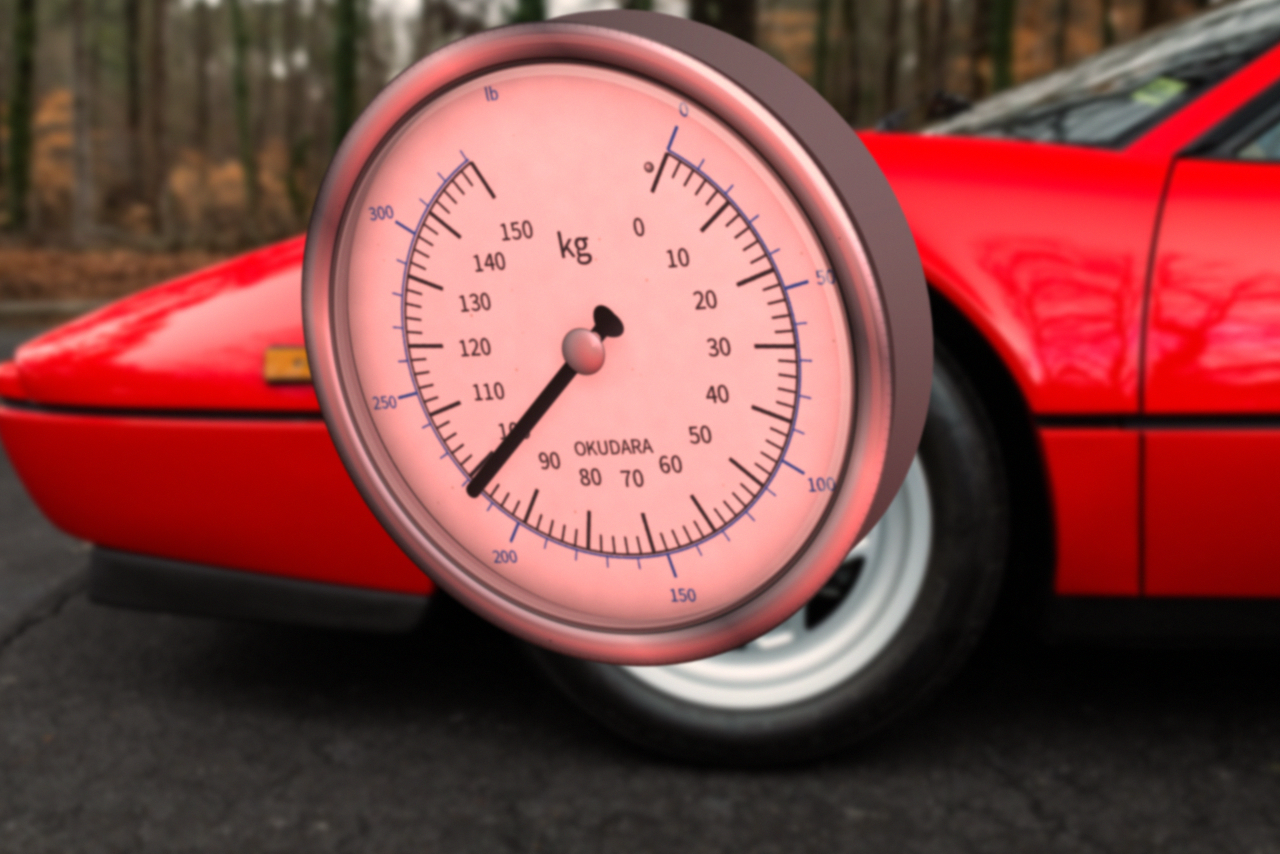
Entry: 98; kg
